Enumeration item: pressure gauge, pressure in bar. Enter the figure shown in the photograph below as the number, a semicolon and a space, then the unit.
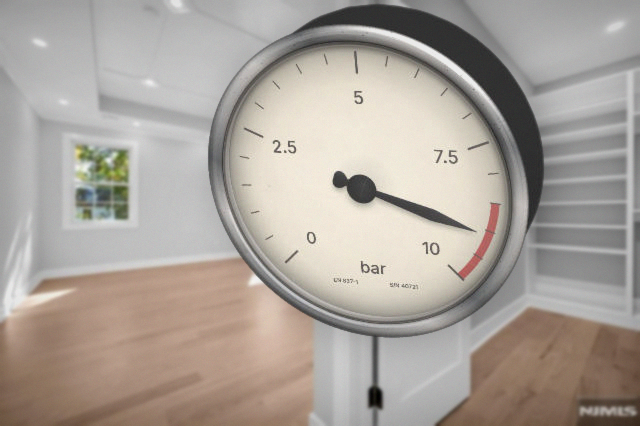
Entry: 9; bar
